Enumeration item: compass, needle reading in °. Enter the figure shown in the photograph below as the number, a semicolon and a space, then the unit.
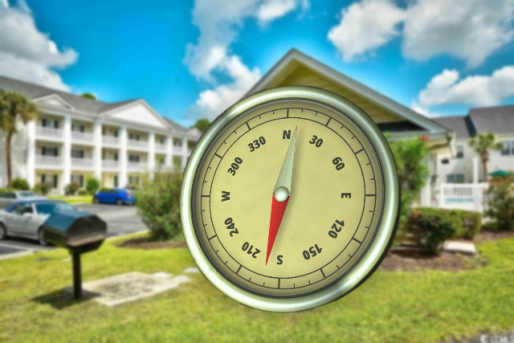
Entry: 190; °
